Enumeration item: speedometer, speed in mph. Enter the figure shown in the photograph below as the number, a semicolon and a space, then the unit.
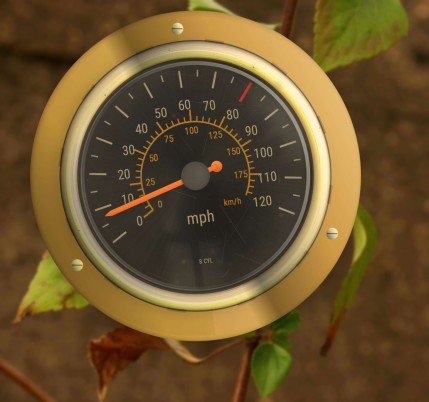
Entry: 7.5; mph
